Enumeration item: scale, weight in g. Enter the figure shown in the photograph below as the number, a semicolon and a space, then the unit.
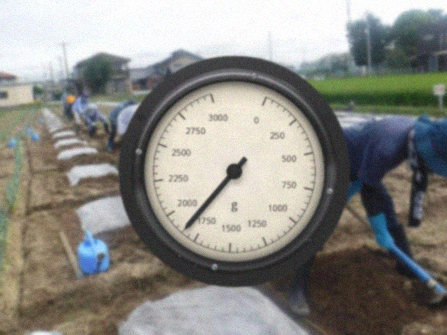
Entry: 1850; g
